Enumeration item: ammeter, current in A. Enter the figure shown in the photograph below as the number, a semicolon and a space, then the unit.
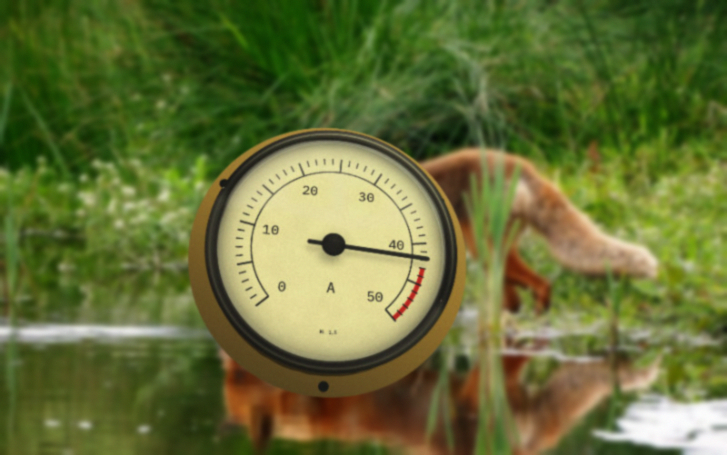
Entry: 42; A
